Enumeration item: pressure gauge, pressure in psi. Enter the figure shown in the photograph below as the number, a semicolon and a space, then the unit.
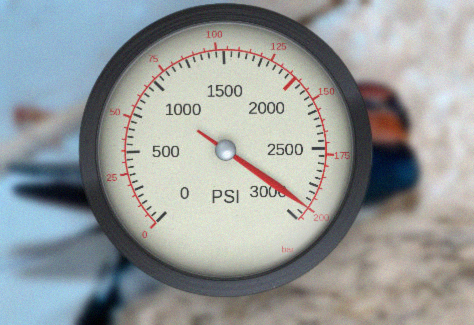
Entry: 2900; psi
